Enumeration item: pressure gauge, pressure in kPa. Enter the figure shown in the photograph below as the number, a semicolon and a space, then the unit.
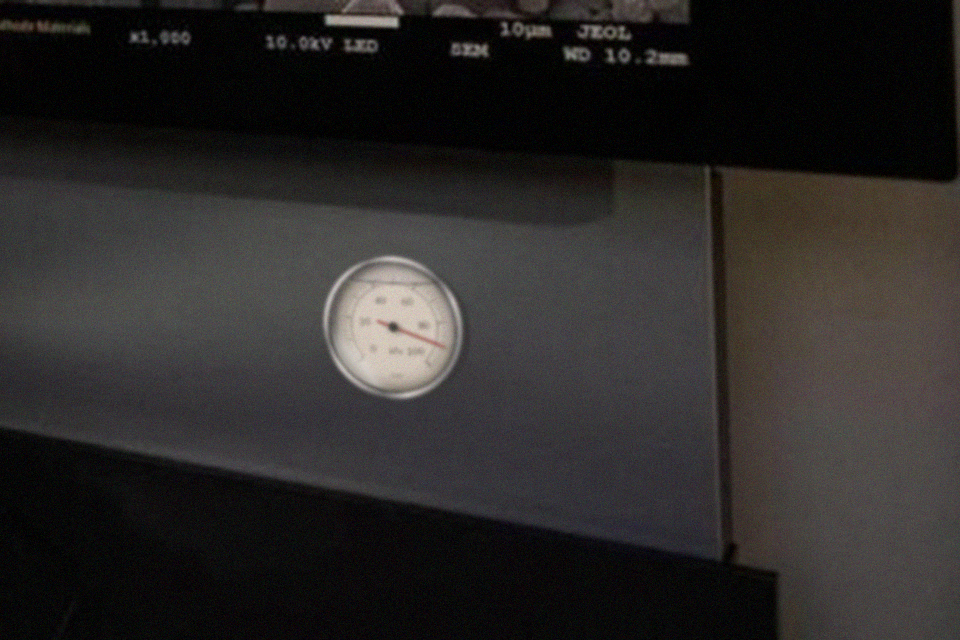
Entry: 90; kPa
